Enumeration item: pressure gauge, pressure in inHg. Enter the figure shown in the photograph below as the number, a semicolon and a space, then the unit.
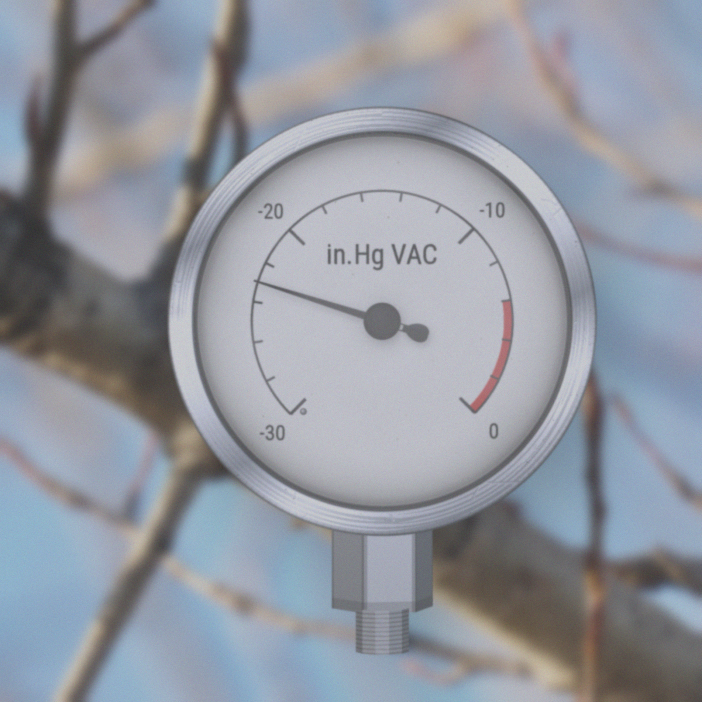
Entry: -23; inHg
